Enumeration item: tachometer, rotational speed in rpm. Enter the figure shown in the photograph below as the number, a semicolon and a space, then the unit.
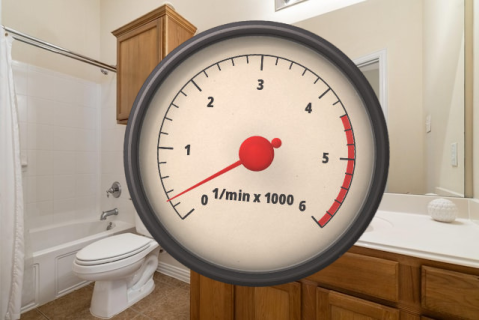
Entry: 300; rpm
